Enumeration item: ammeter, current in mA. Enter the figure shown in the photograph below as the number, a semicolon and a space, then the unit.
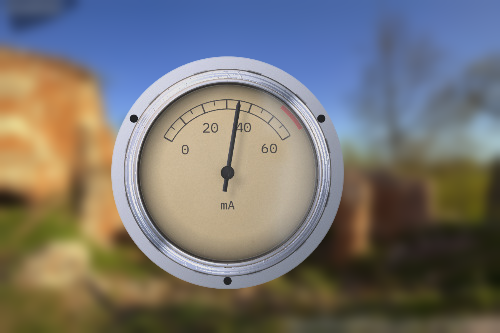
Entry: 35; mA
